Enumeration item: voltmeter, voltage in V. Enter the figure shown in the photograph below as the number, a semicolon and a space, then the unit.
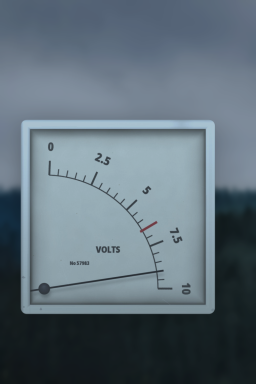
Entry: 9; V
